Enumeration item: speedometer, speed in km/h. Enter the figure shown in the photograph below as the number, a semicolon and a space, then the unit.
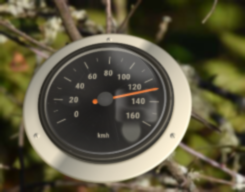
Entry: 130; km/h
